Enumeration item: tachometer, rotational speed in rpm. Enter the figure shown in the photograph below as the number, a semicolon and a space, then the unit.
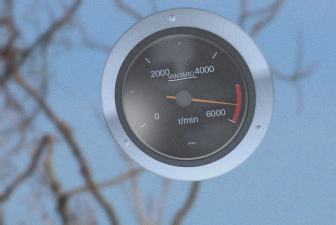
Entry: 5500; rpm
